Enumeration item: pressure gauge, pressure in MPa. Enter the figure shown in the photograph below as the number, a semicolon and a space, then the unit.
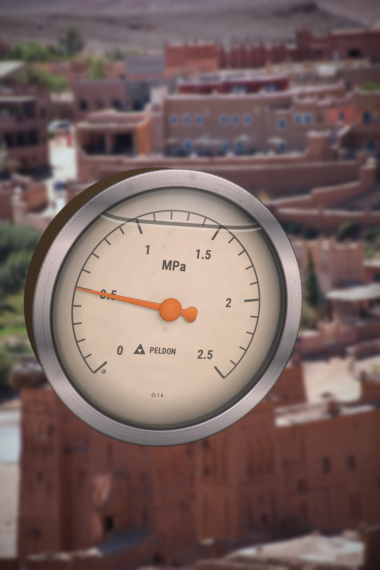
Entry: 0.5; MPa
